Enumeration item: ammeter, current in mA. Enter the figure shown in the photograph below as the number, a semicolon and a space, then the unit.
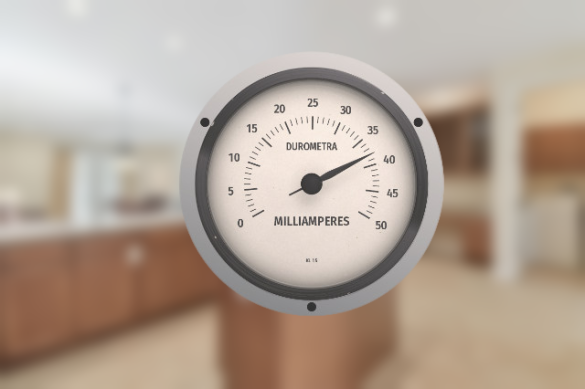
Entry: 38; mA
